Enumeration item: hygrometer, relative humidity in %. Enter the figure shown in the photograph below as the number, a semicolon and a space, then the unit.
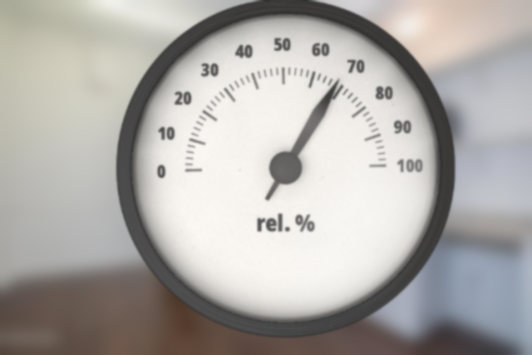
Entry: 68; %
